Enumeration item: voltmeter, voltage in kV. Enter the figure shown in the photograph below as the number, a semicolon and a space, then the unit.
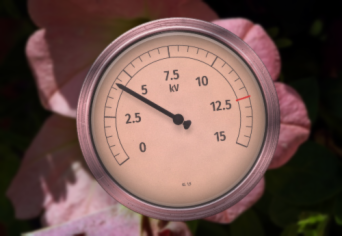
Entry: 4.25; kV
